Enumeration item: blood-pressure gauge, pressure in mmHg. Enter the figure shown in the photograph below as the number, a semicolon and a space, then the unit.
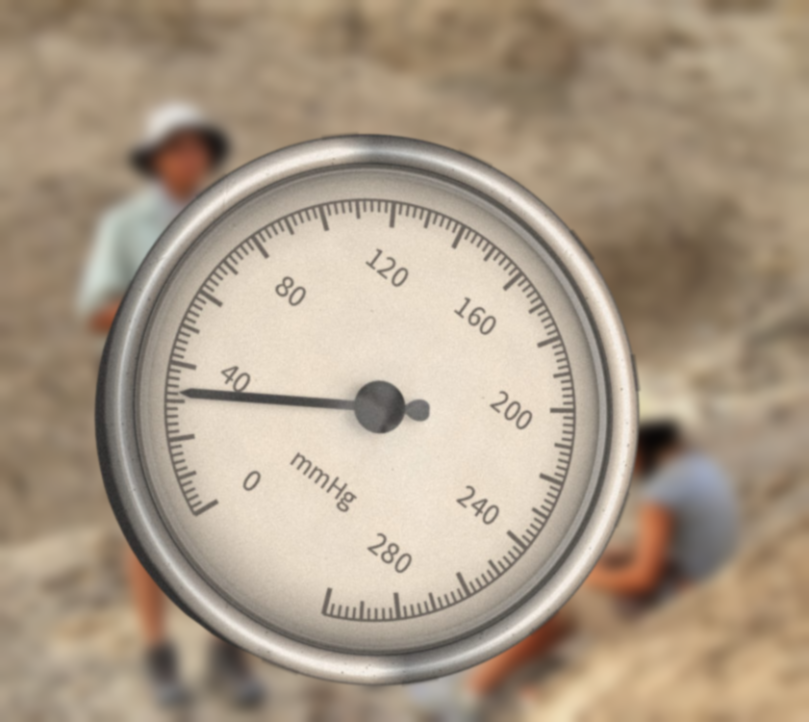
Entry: 32; mmHg
